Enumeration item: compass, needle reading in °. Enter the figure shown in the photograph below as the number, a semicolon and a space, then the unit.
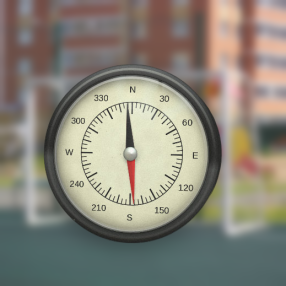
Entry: 175; °
